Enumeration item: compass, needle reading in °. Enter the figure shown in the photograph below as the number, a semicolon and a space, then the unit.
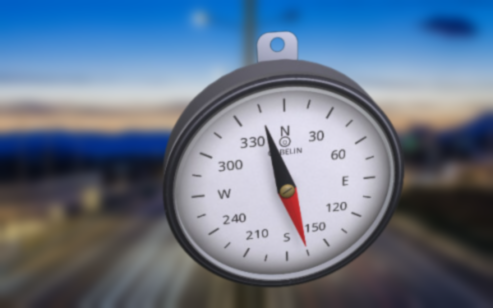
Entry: 165; °
